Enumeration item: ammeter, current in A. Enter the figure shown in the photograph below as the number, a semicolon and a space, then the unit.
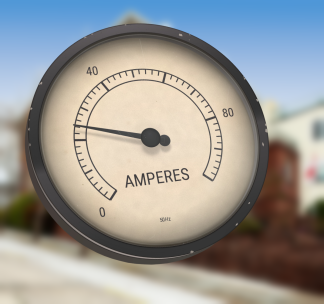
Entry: 24; A
